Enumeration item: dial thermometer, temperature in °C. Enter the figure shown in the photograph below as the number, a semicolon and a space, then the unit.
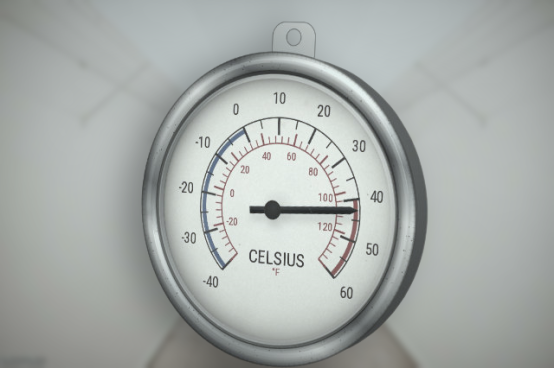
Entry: 42.5; °C
